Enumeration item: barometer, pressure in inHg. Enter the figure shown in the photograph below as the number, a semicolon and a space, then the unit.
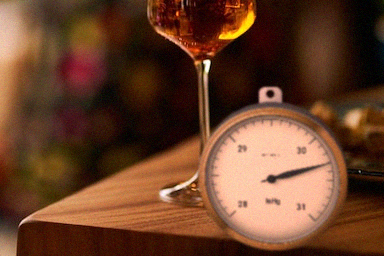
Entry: 30.3; inHg
